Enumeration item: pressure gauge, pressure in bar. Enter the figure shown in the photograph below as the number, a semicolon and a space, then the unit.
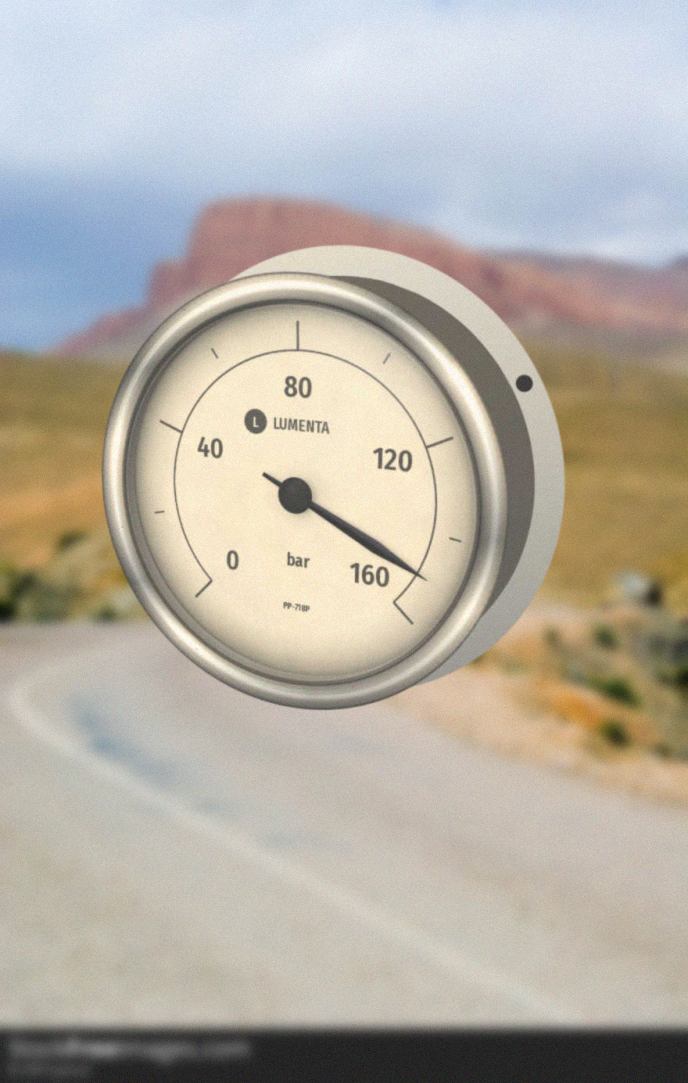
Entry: 150; bar
